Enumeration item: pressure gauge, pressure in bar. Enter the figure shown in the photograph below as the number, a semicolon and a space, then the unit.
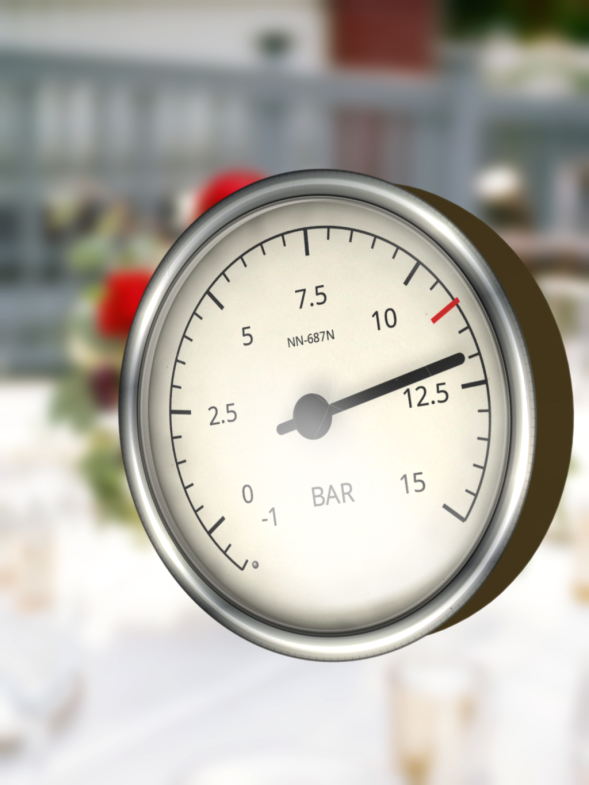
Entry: 12; bar
